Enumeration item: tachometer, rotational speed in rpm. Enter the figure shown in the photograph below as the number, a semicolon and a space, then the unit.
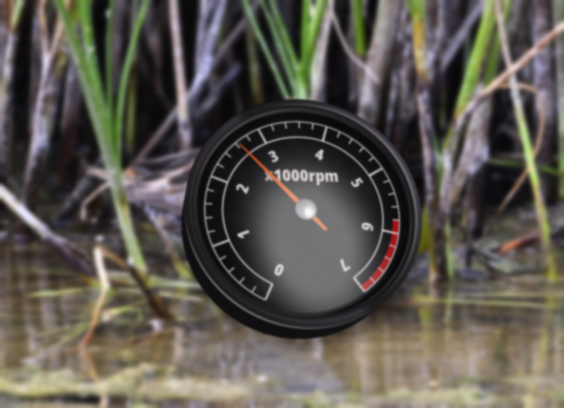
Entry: 2600; rpm
